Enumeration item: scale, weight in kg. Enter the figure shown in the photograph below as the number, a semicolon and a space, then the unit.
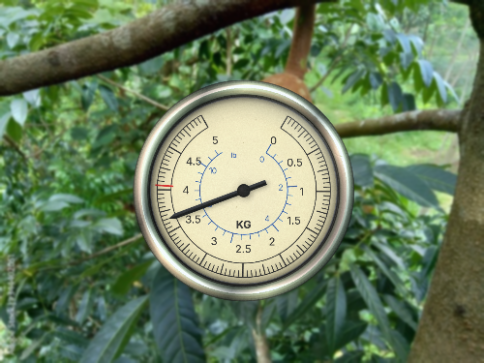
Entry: 3.65; kg
